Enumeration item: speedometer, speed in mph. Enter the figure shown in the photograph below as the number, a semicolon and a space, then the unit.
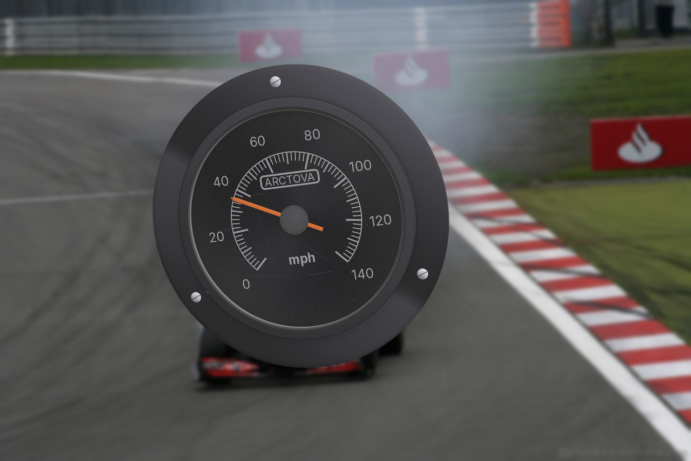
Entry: 36; mph
